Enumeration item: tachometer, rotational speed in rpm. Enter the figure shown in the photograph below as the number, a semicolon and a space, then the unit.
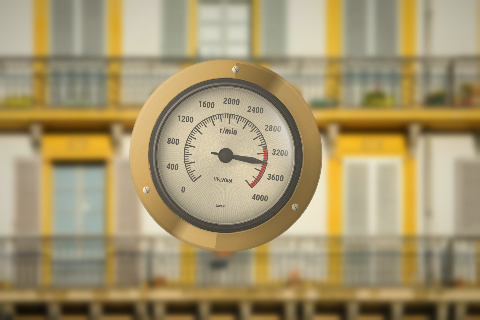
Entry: 3400; rpm
